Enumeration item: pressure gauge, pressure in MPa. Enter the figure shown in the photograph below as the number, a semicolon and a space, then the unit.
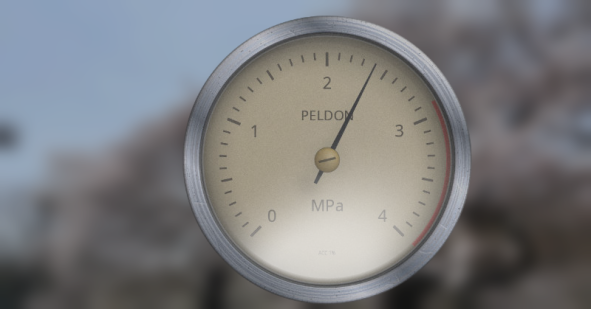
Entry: 2.4; MPa
